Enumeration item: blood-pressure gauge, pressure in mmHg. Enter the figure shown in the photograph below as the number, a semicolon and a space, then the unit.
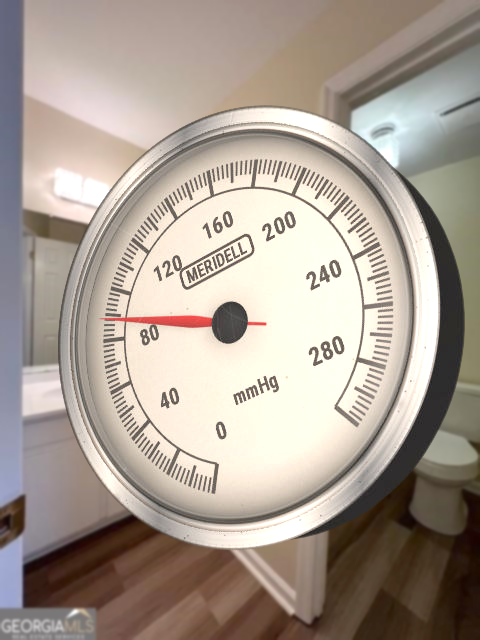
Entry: 88; mmHg
